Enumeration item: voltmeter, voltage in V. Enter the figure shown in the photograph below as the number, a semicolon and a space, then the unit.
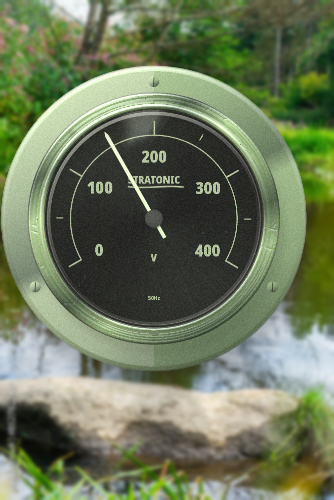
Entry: 150; V
